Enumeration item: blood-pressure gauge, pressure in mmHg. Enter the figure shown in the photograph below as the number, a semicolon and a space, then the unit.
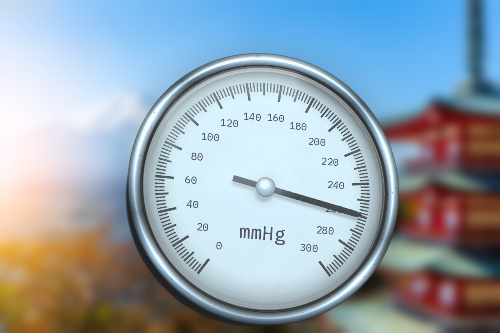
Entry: 260; mmHg
